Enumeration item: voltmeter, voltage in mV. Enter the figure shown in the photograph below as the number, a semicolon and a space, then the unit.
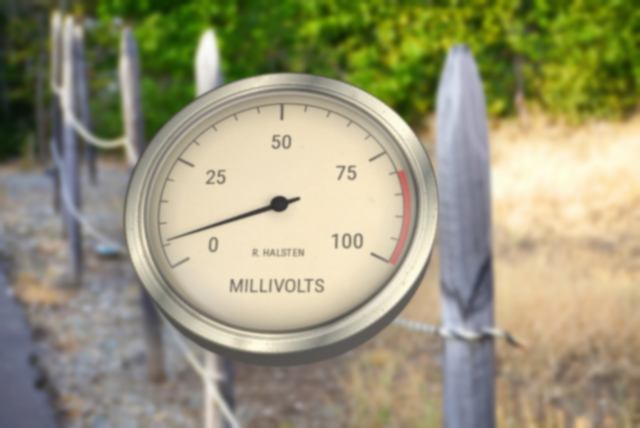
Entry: 5; mV
